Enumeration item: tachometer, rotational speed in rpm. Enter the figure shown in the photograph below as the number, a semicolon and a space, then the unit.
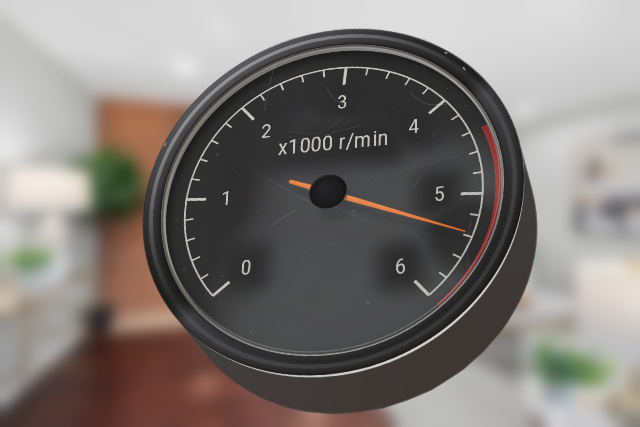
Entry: 5400; rpm
